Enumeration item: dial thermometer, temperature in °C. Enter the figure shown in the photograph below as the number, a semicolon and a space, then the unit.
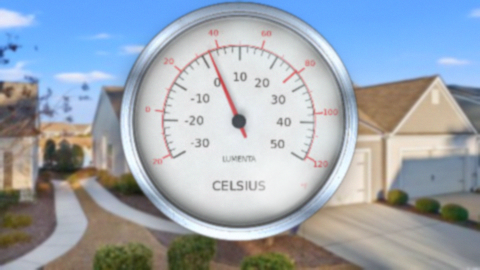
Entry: 2; °C
